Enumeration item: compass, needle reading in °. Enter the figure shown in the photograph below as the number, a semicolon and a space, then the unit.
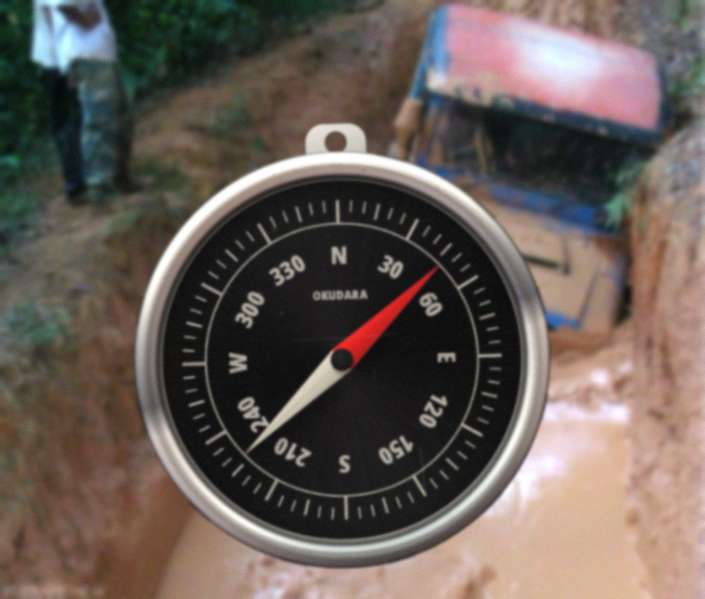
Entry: 47.5; °
